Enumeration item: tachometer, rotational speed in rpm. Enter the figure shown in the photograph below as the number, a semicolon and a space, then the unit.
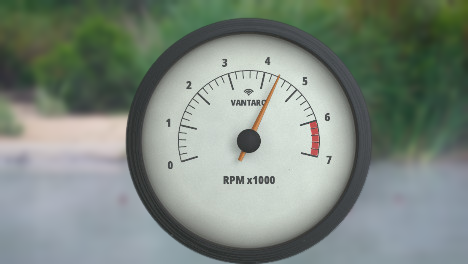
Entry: 4400; rpm
